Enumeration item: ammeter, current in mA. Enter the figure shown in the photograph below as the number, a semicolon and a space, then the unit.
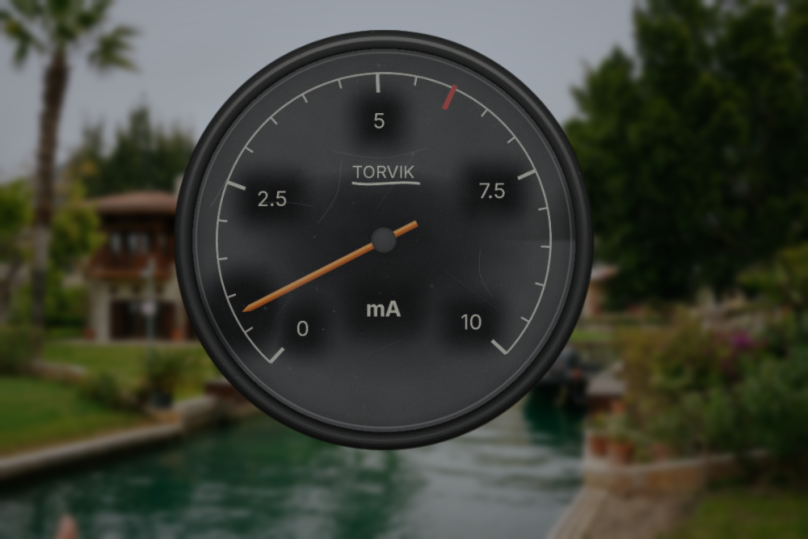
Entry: 0.75; mA
